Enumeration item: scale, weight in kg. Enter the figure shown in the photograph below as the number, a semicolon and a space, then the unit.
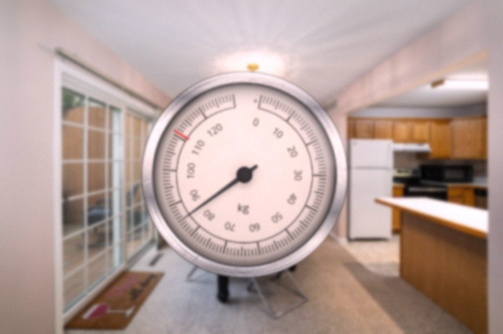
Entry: 85; kg
